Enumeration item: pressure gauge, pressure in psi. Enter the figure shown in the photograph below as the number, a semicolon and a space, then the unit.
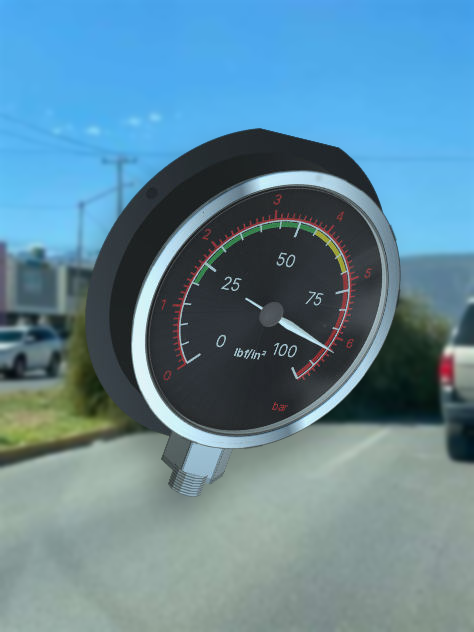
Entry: 90; psi
